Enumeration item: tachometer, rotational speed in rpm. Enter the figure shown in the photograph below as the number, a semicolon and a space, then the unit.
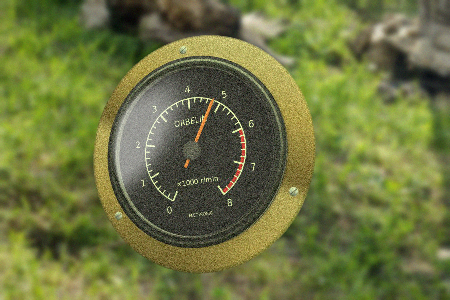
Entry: 4800; rpm
